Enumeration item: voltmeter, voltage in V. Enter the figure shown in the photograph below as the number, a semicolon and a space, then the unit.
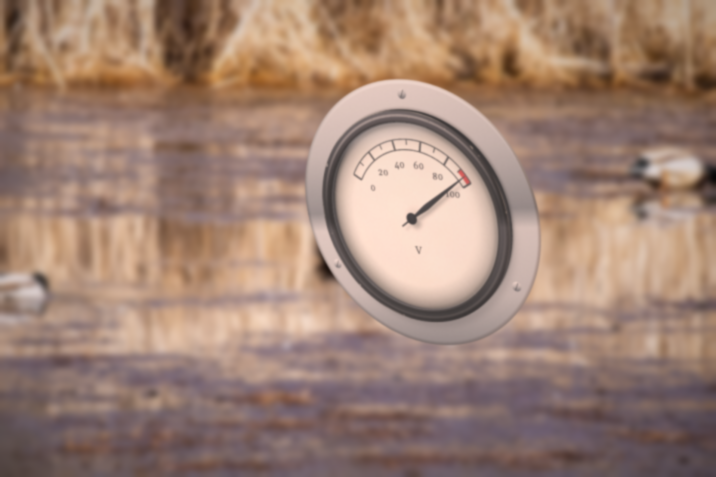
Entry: 95; V
